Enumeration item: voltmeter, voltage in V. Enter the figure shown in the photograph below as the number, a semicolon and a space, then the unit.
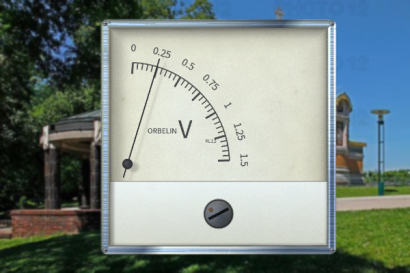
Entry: 0.25; V
